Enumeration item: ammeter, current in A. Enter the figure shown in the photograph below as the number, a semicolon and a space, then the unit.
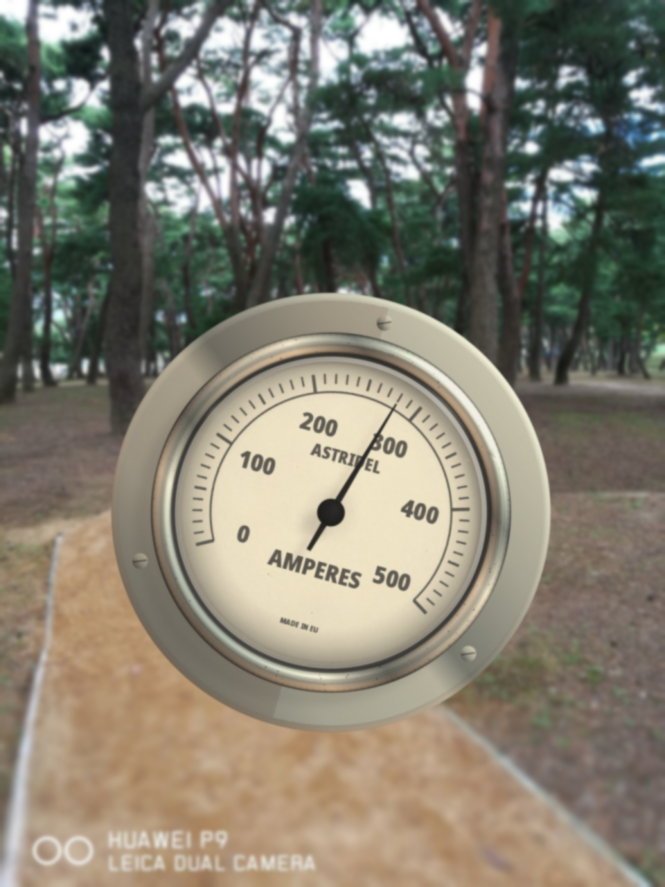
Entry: 280; A
